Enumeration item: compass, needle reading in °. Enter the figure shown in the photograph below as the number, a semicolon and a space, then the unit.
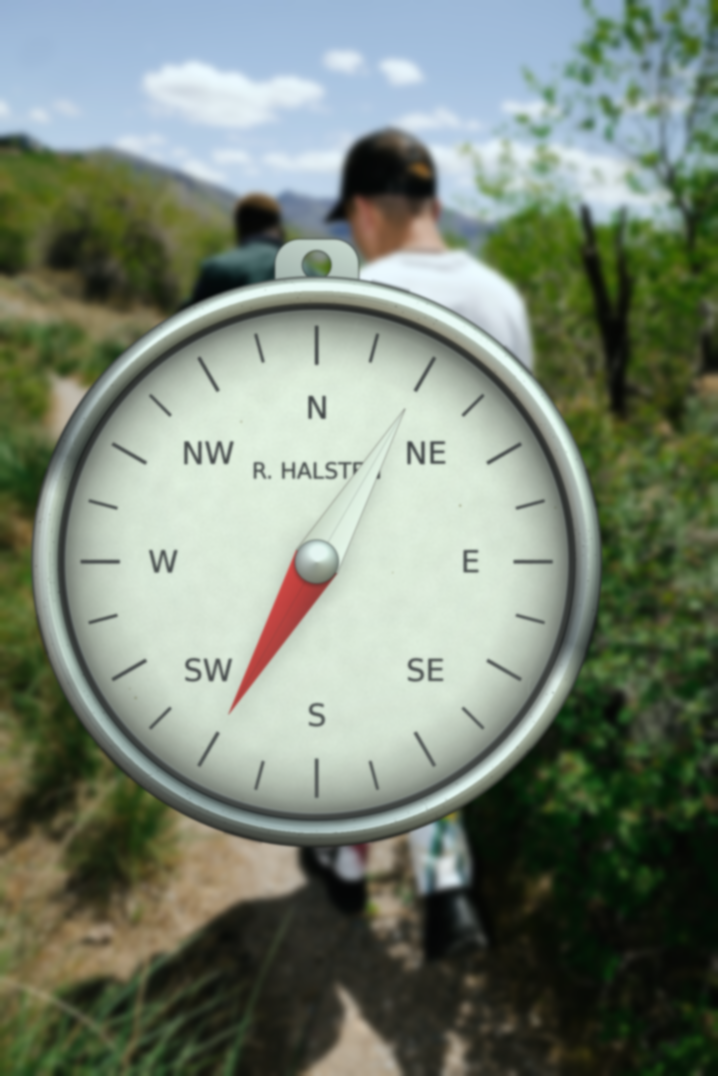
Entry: 210; °
